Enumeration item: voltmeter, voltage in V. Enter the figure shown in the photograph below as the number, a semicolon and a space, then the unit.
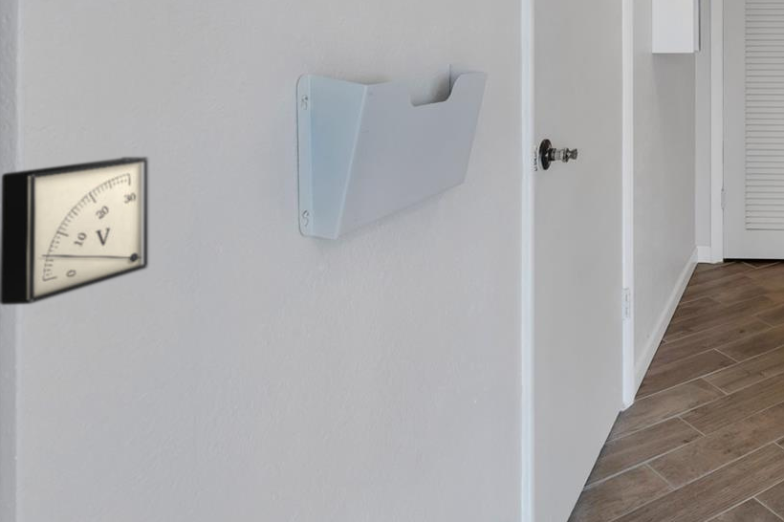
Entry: 5; V
